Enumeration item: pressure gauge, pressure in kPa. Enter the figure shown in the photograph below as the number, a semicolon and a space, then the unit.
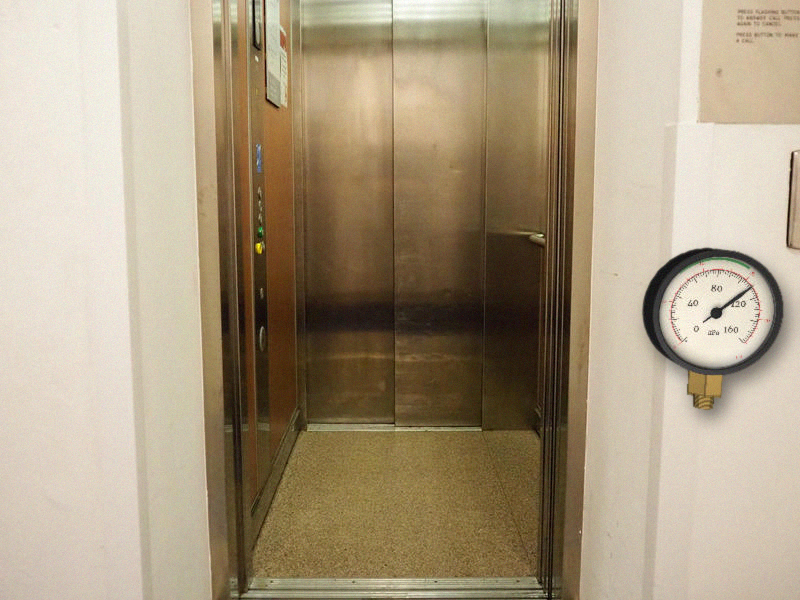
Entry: 110; kPa
